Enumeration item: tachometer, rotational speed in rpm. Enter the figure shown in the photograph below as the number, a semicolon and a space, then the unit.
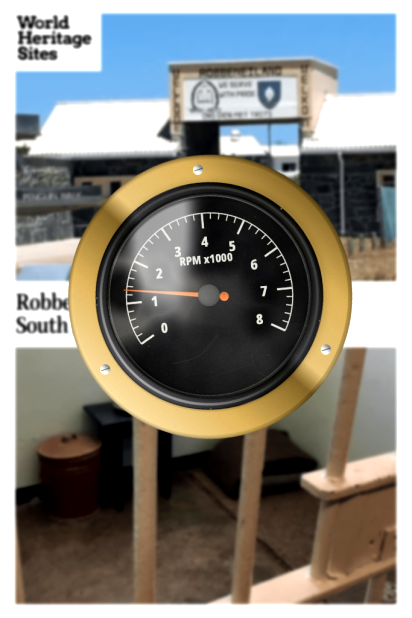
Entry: 1300; rpm
